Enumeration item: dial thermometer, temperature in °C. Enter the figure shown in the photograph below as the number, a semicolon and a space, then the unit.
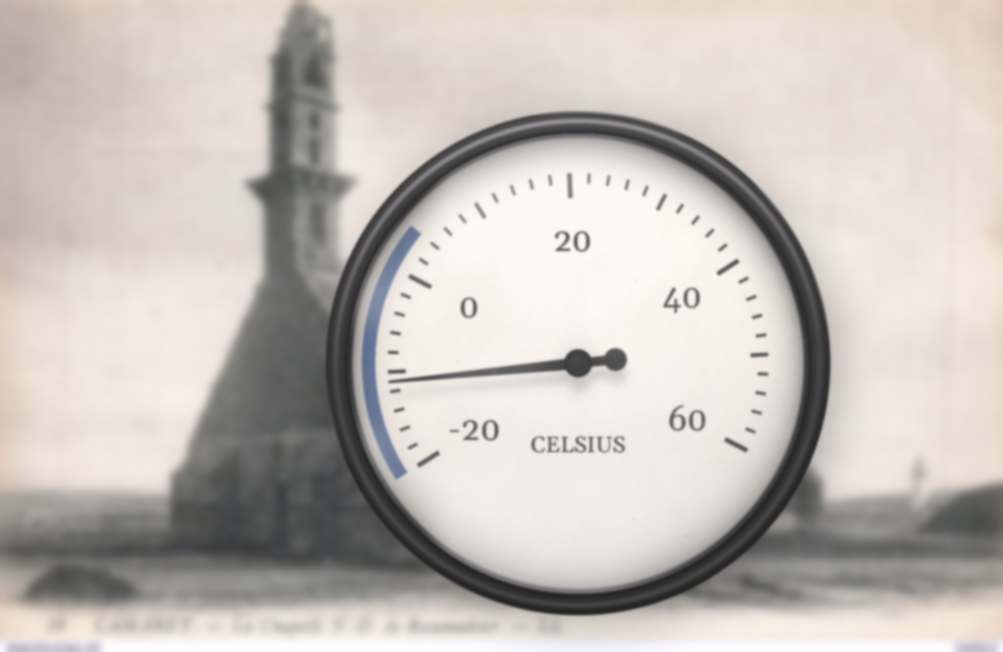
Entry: -11; °C
